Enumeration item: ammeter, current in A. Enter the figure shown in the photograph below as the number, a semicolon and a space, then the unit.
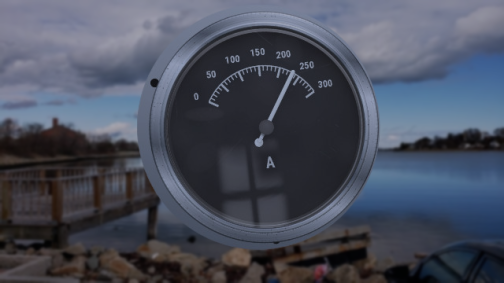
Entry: 230; A
